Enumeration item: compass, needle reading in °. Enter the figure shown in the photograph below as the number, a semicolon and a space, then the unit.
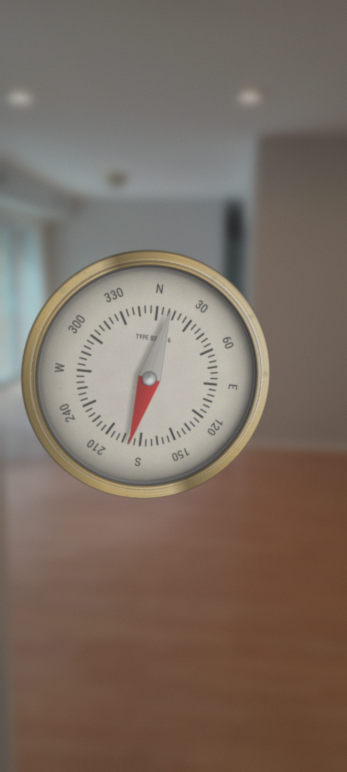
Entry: 190; °
